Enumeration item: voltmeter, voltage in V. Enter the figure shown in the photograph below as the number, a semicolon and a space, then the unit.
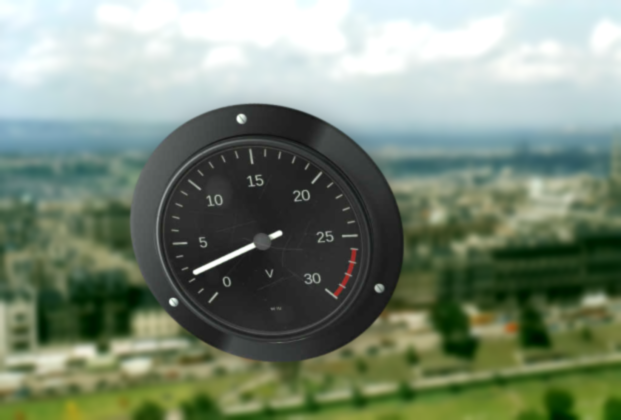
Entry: 2.5; V
